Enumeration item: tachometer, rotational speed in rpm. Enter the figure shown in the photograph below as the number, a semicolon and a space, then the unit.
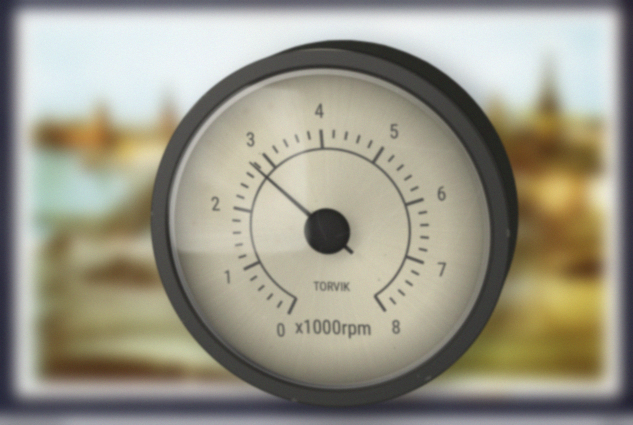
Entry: 2800; rpm
